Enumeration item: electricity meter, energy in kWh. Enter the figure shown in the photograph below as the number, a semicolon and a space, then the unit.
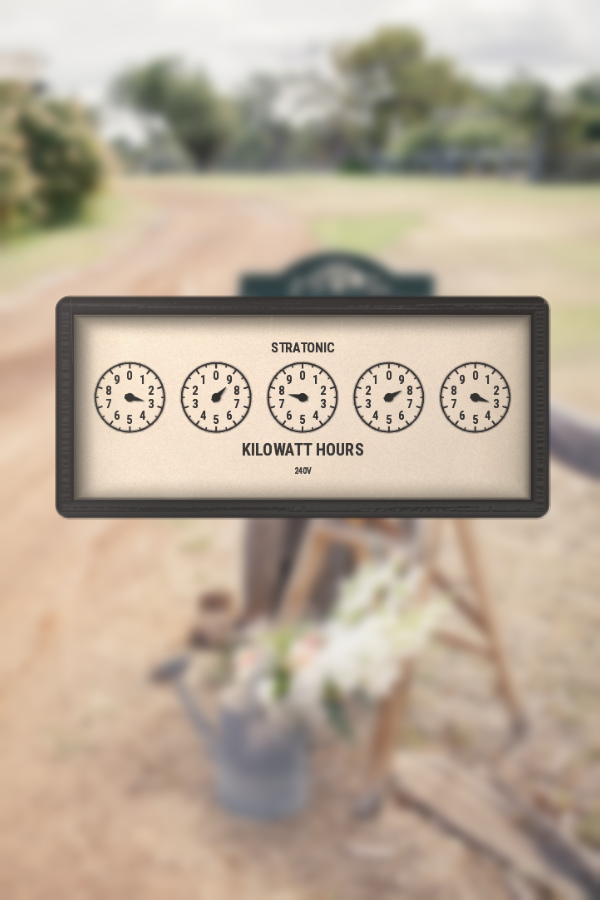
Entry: 28783; kWh
